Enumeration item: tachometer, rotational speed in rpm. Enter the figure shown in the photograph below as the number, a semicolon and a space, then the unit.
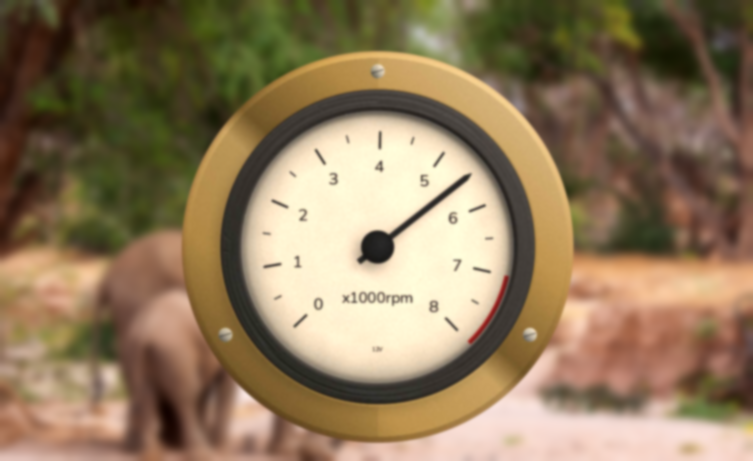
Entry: 5500; rpm
